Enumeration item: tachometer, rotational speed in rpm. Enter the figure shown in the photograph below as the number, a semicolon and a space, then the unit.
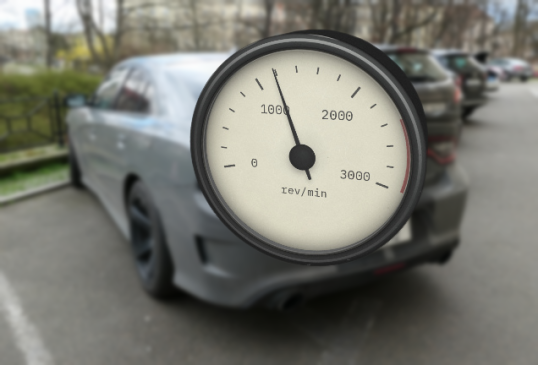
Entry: 1200; rpm
